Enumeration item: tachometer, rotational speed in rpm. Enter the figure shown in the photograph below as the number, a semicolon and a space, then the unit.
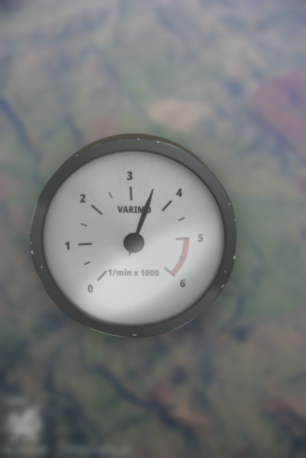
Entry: 3500; rpm
